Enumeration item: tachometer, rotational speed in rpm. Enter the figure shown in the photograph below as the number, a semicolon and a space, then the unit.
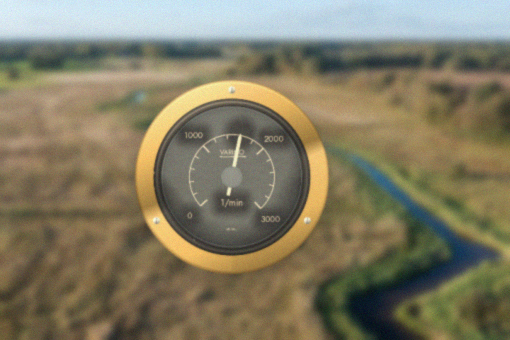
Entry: 1600; rpm
